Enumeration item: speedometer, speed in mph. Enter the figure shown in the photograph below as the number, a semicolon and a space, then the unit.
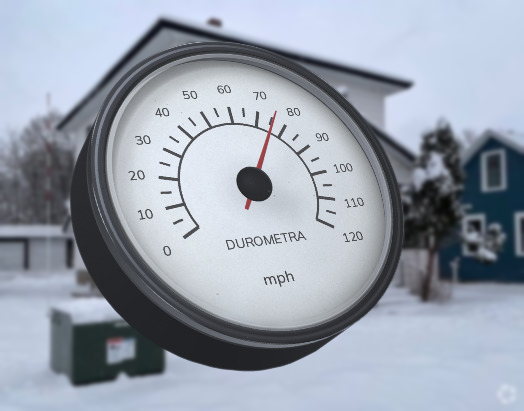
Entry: 75; mph
